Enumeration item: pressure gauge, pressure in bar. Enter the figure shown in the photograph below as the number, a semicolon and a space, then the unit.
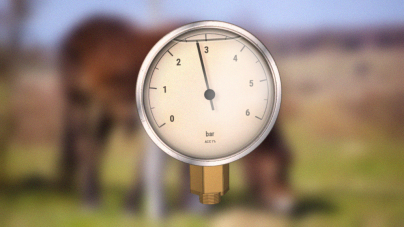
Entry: 2.75; bar
